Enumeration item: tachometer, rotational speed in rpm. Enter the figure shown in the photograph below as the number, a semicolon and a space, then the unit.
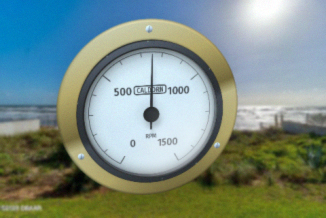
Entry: 750; rpm
